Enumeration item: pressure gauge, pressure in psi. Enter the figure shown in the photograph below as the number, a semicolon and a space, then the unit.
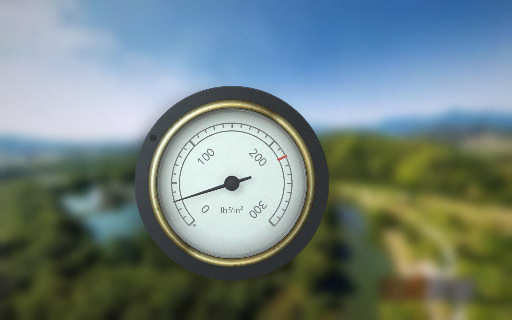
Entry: 30; psi
